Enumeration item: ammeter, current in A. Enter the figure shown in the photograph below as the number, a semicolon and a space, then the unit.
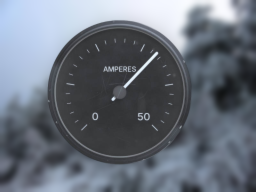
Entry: 33; A
